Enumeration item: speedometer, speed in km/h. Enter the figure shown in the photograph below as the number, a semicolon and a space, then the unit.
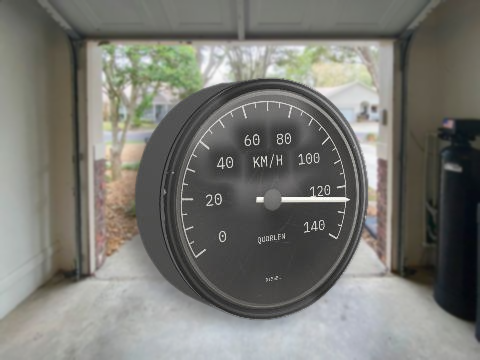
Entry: 125; km/h
